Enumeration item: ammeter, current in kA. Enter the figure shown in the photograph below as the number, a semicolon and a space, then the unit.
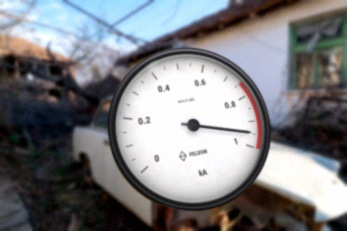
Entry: 0.95; kA
